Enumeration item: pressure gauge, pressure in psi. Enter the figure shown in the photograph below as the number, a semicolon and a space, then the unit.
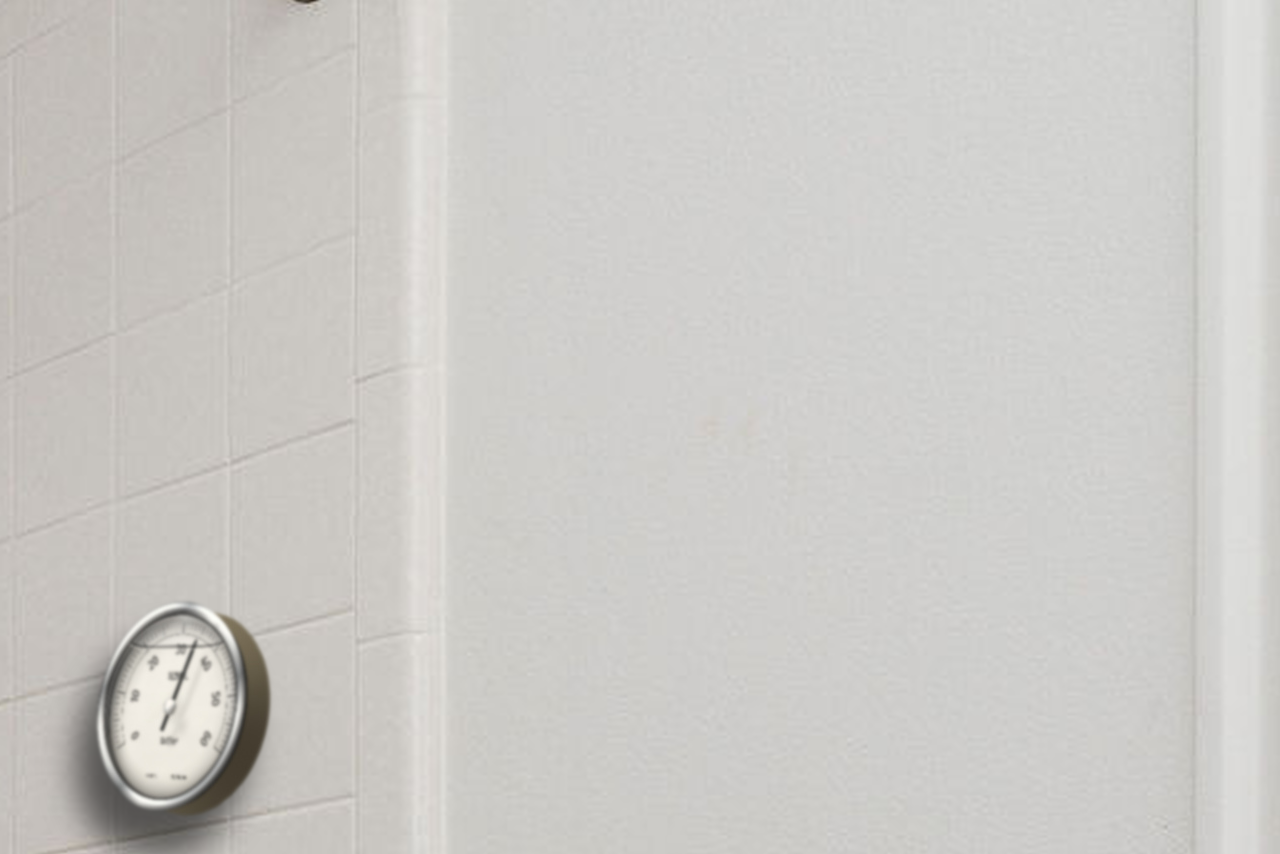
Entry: 35; psi
